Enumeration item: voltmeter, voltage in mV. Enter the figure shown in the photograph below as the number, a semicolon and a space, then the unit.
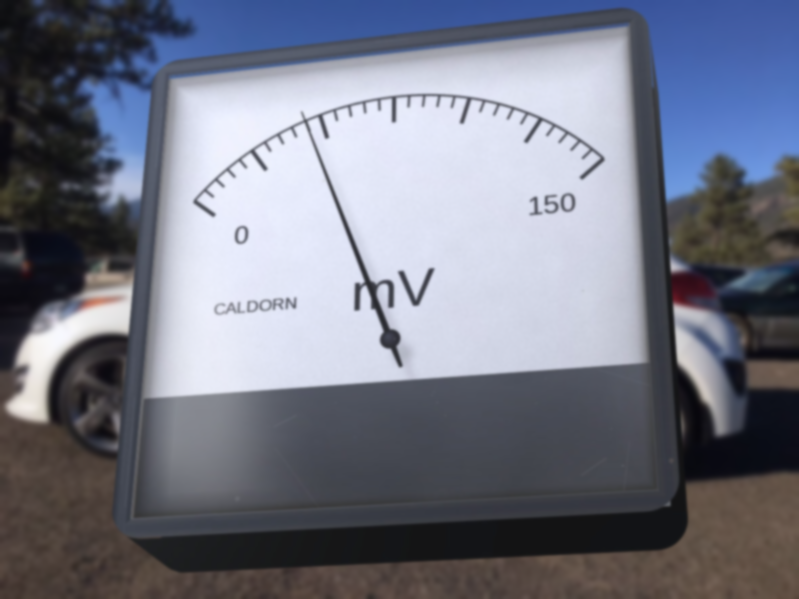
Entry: 45; mV
